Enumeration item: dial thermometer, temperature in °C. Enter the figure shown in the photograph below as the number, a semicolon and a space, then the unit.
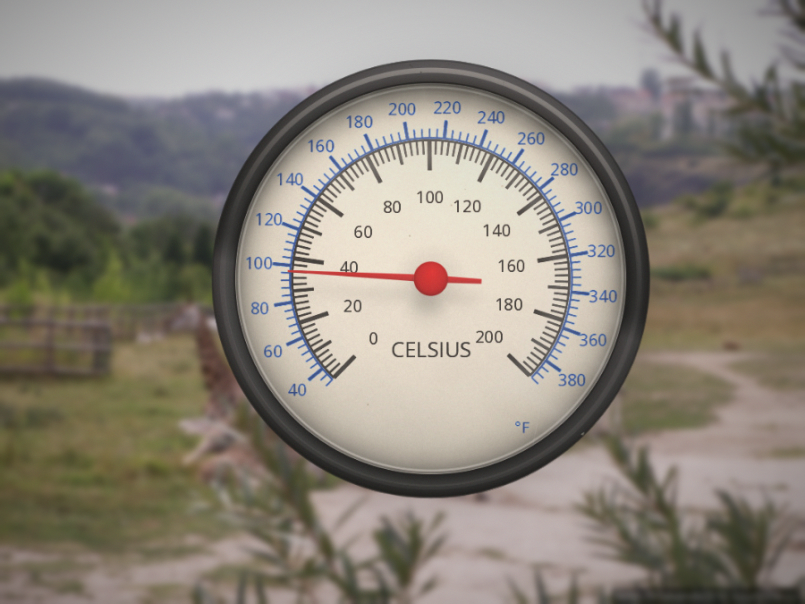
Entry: 36; °C
